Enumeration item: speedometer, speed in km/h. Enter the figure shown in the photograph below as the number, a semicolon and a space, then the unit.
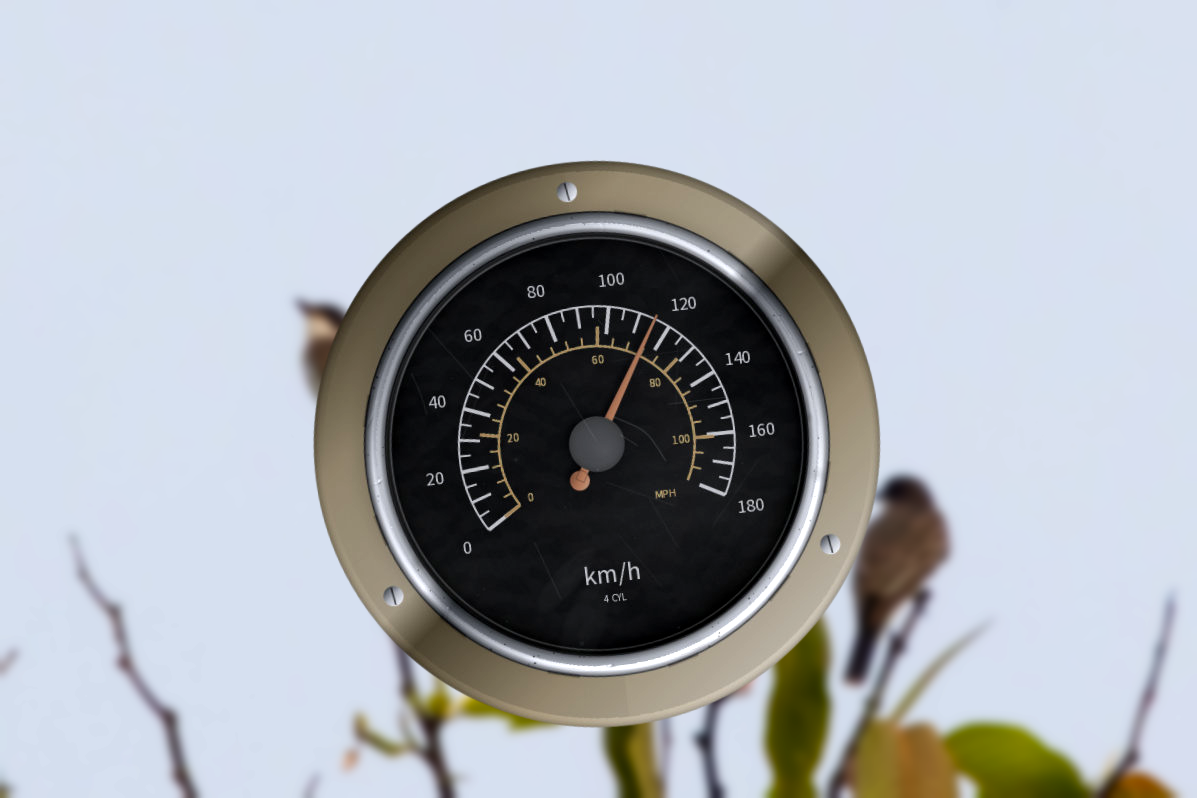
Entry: 115; km/h
